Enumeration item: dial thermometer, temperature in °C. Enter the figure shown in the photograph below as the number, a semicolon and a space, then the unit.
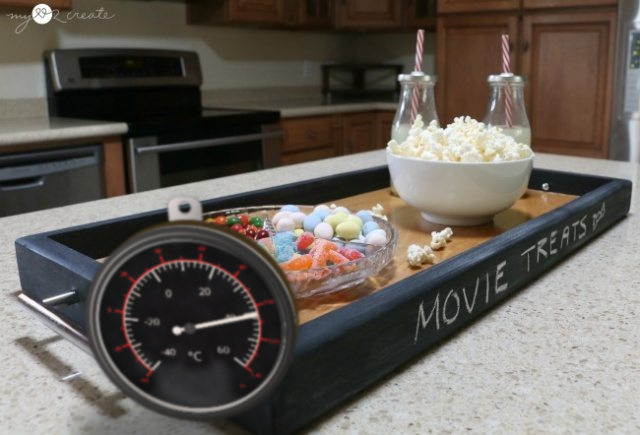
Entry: 40; °C
